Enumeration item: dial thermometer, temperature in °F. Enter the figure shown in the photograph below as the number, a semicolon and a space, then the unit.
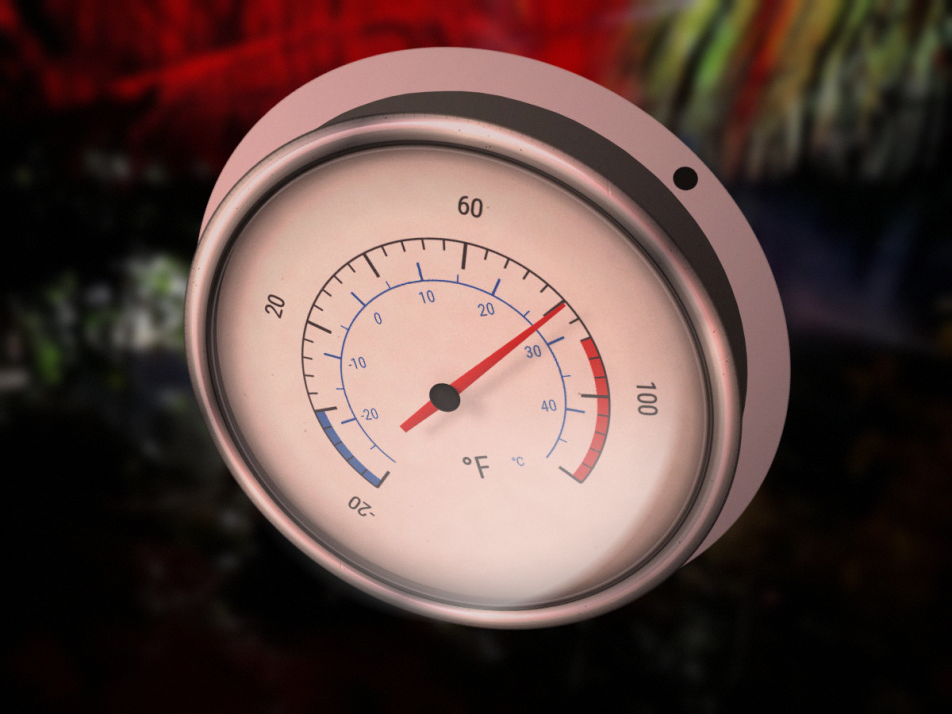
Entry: 80; °F
